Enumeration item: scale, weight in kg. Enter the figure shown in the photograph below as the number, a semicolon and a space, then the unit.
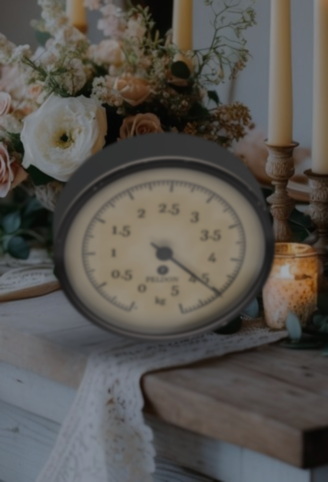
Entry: 4.5; kg
